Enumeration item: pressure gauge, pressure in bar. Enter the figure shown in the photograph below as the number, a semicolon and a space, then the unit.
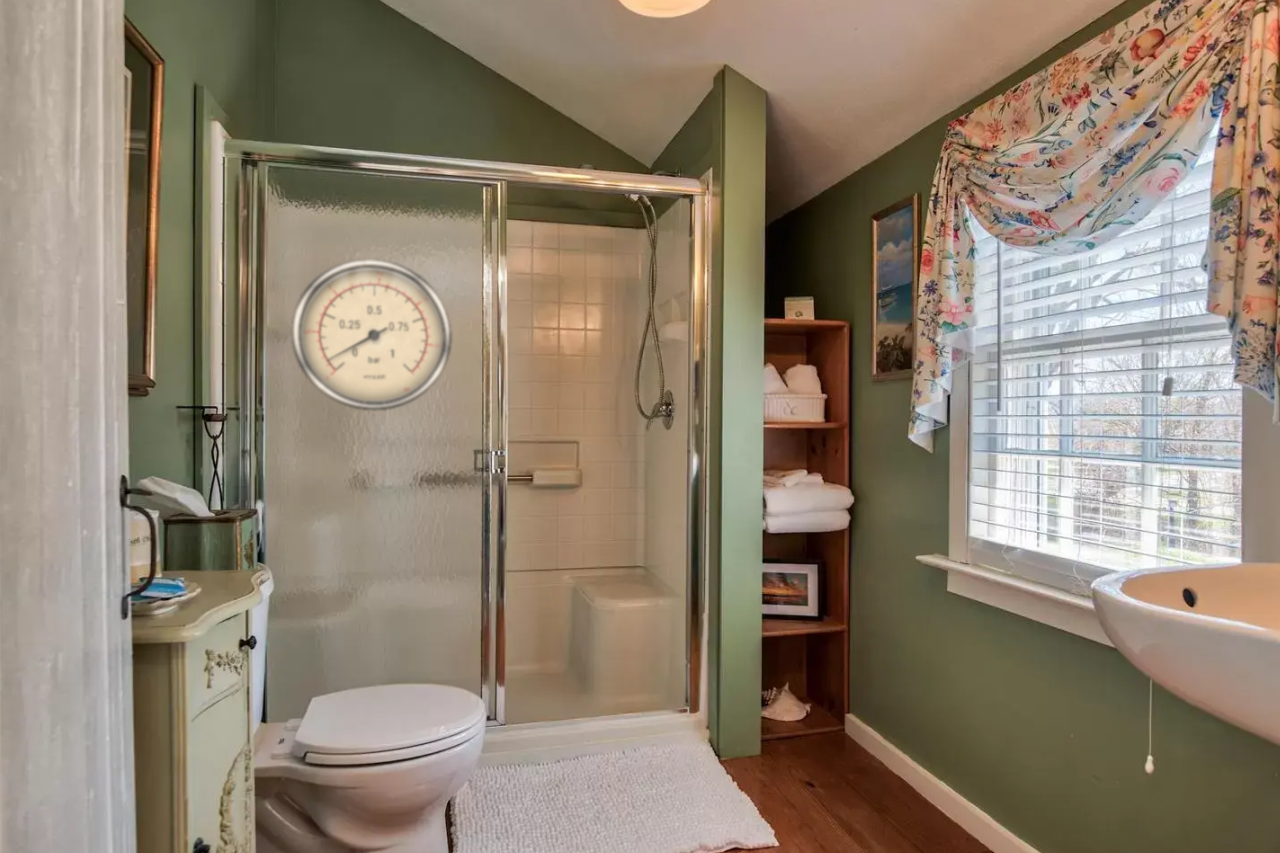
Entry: 0.05; bar
